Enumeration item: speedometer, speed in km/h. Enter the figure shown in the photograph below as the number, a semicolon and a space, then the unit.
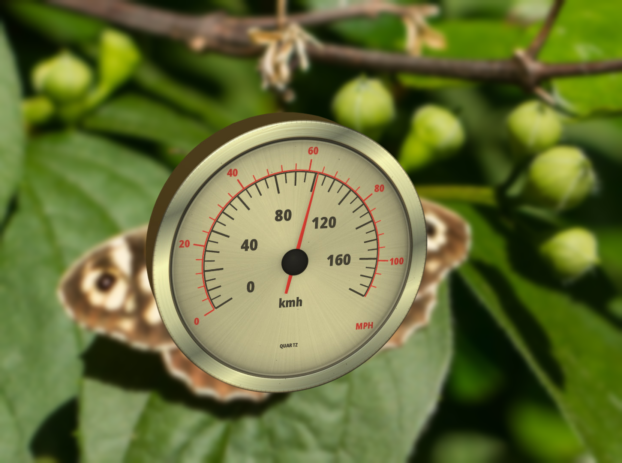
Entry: 100; km/h
